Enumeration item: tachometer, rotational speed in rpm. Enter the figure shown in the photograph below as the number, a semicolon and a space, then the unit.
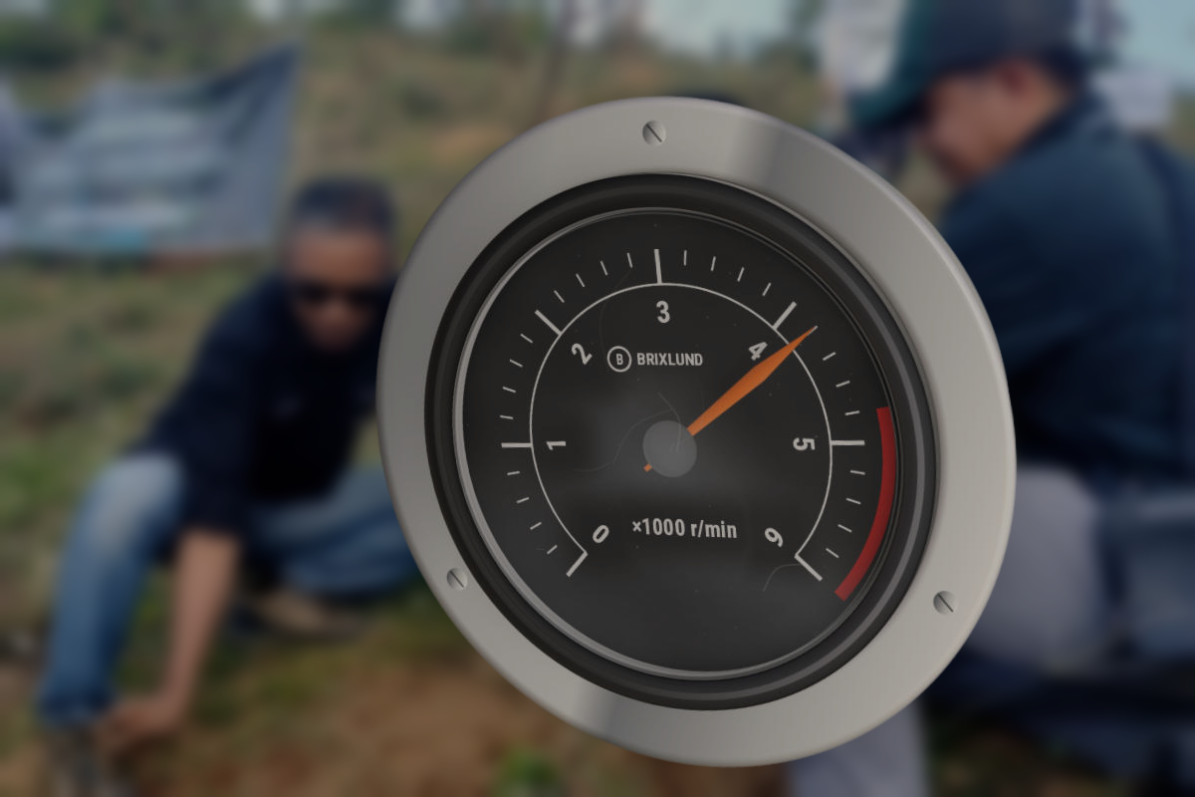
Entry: 4200; rpm
